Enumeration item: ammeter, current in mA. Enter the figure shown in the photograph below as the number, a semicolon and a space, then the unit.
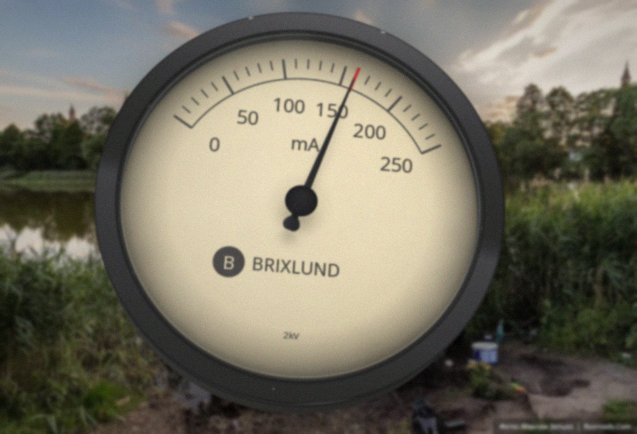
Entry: 160; mA
